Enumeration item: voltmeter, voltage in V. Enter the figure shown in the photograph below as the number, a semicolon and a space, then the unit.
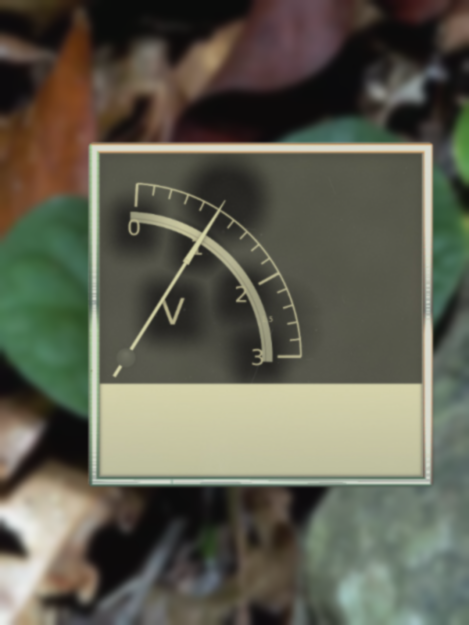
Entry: 1; V
